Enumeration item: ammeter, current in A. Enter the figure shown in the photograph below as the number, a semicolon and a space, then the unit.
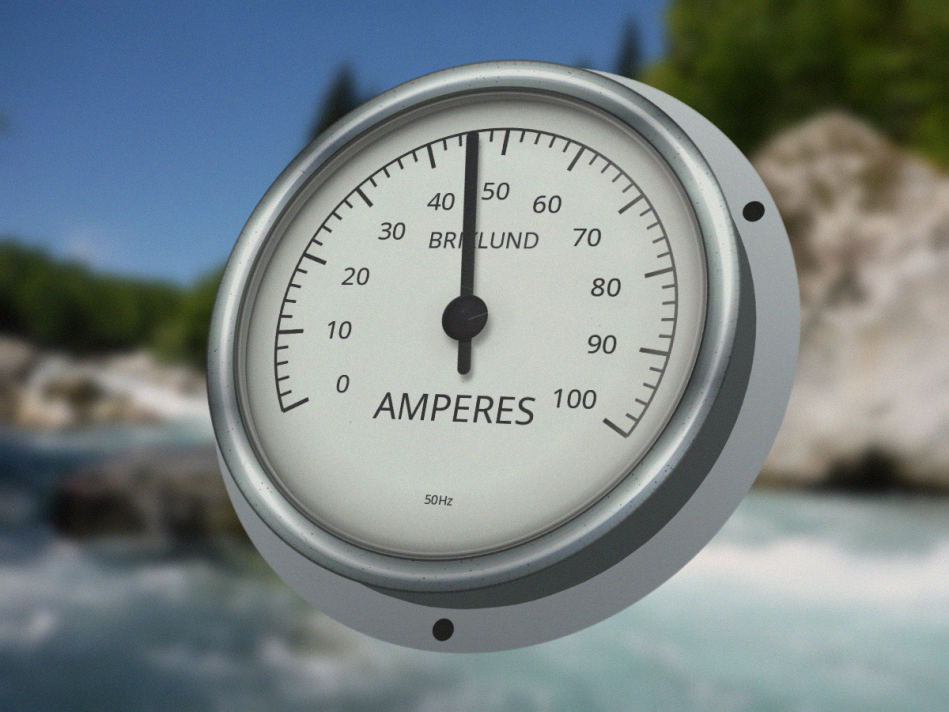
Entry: 46; A
